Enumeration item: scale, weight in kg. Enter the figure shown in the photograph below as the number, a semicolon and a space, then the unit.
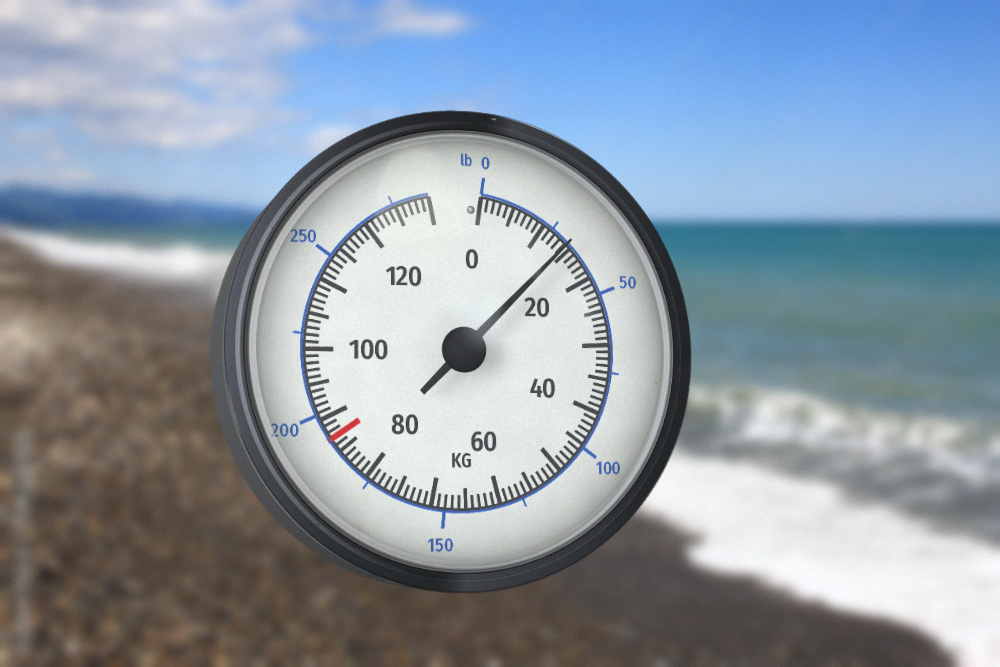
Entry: 14; kg
